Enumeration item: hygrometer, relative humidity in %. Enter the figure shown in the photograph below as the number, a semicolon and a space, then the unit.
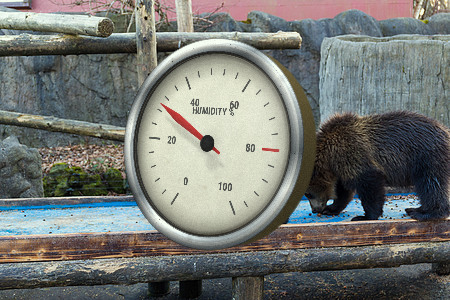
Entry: 30; %
